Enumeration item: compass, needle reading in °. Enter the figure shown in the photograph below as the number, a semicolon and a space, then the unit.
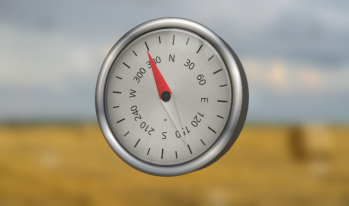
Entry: 330; °
